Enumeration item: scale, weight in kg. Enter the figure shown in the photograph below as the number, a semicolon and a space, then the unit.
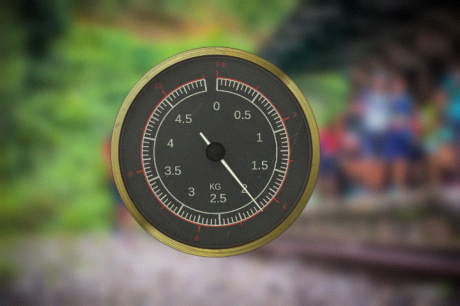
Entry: 2; kg
